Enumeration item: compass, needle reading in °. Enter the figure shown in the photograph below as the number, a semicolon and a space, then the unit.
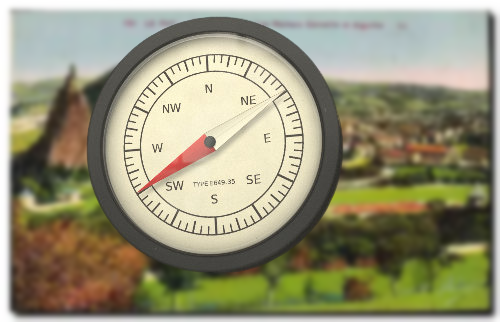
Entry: 240; °
